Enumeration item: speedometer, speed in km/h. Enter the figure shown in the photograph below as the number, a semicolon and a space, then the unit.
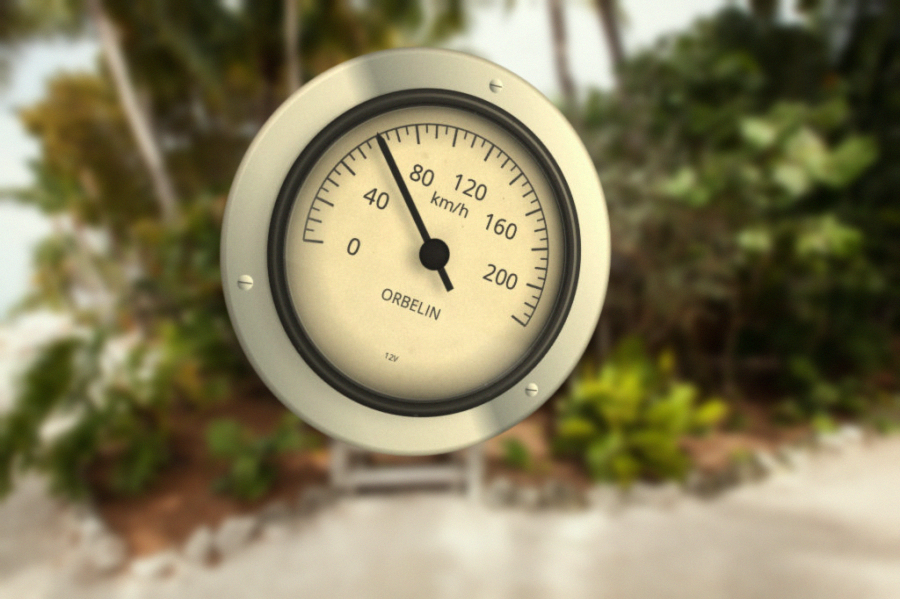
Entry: 60; km/h
